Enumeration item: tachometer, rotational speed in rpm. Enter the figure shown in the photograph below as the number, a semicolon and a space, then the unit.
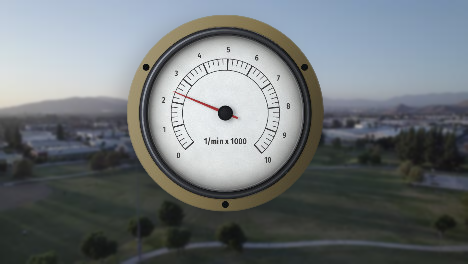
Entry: 2400; rpm
